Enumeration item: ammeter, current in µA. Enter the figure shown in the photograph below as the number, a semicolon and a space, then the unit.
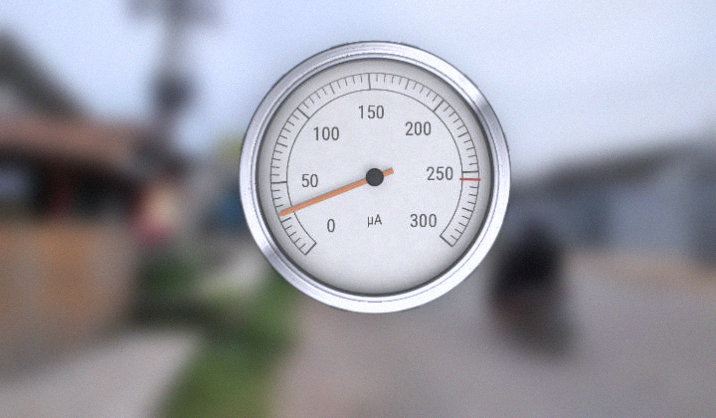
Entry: 30; µA
